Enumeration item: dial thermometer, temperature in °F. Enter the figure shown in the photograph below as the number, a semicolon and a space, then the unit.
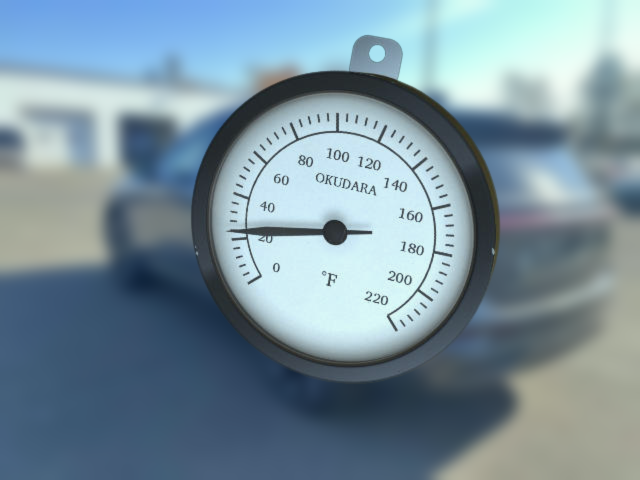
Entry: 24; °F
